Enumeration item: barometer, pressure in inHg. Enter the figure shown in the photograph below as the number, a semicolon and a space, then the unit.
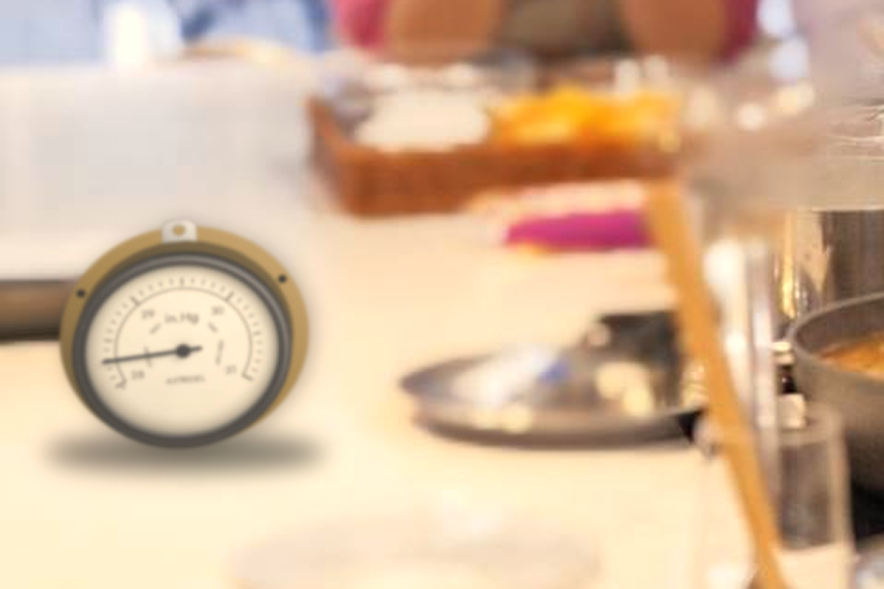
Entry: 28.3; inHg
